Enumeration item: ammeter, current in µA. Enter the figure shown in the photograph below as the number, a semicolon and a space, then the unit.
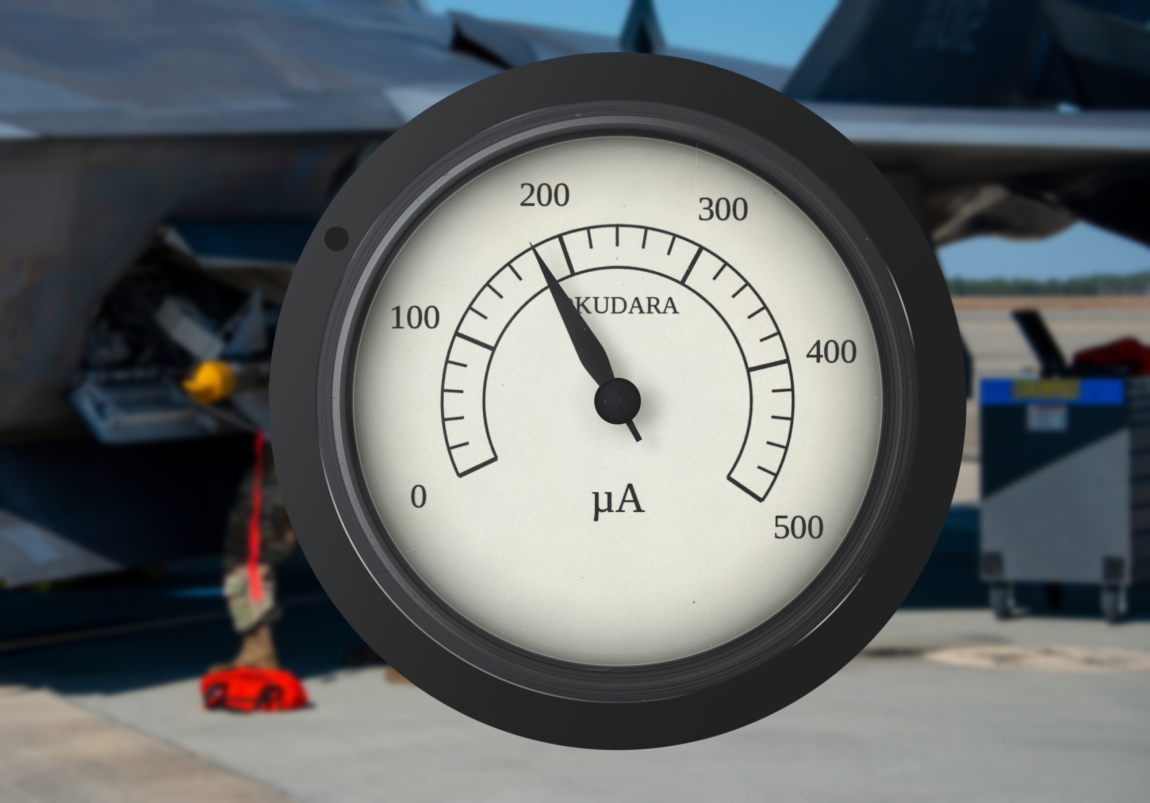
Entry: 180; µA
